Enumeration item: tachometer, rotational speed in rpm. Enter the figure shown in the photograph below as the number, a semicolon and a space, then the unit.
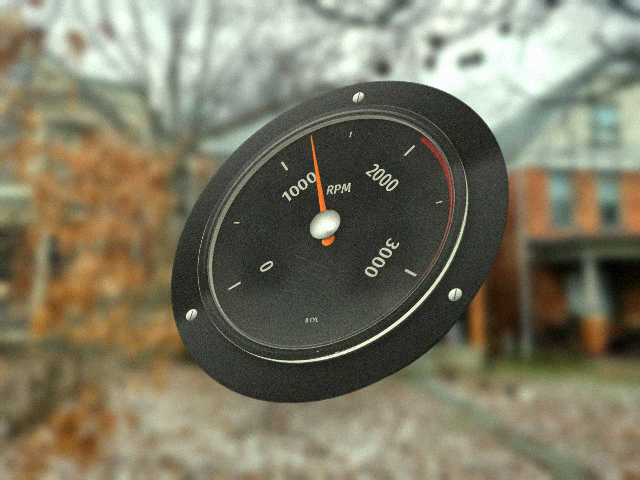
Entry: 1250; rpm
